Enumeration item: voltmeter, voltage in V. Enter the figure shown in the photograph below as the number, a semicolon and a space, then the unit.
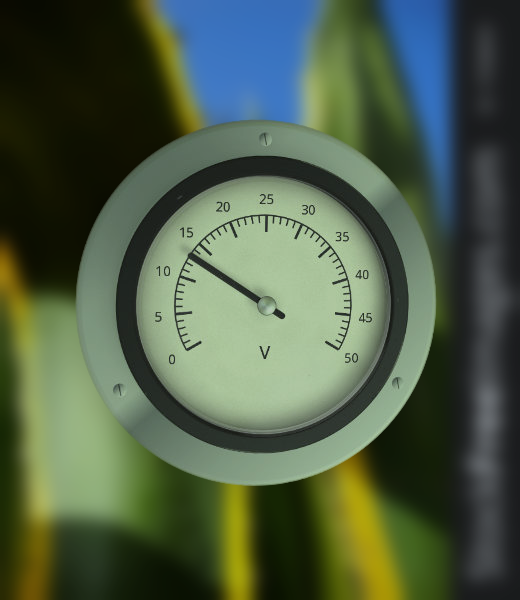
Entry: 13; V
